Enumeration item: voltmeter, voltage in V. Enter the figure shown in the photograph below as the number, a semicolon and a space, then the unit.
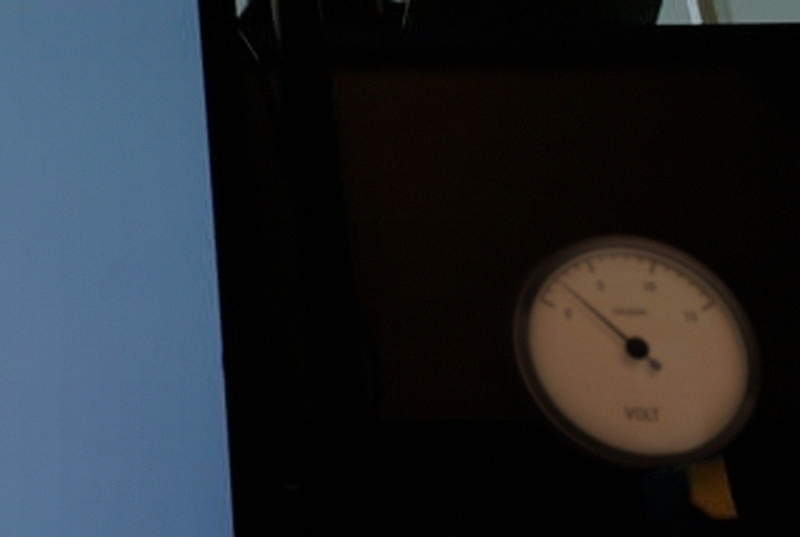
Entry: 2; V
